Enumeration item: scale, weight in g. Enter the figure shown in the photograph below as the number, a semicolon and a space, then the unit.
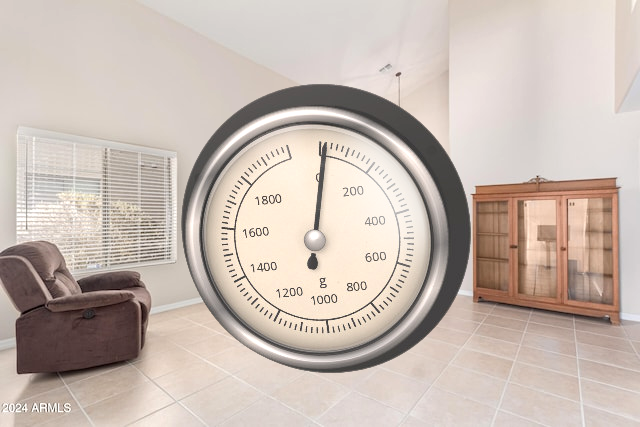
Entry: 20; g
